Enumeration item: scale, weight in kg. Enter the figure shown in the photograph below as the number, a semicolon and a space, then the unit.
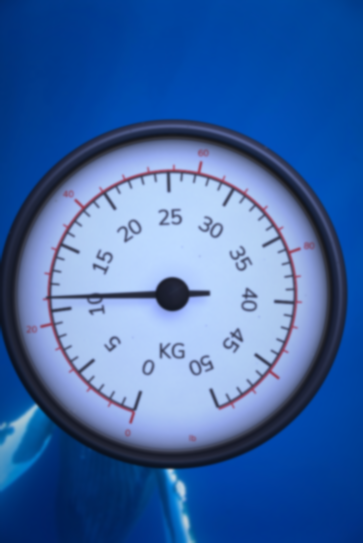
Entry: 11; kg
